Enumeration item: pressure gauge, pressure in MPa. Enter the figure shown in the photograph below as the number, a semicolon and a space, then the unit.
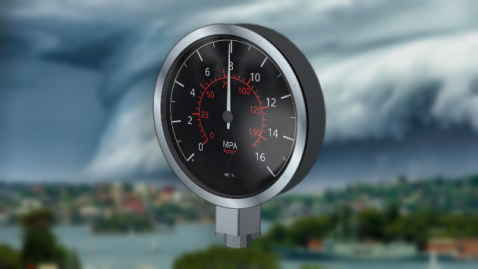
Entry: 8; MPa
